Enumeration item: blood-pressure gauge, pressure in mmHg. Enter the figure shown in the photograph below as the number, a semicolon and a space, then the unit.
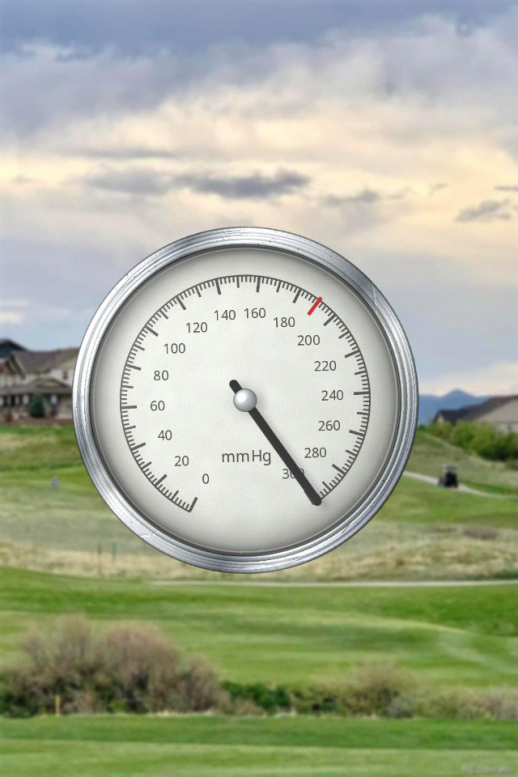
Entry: 298; mmHg
